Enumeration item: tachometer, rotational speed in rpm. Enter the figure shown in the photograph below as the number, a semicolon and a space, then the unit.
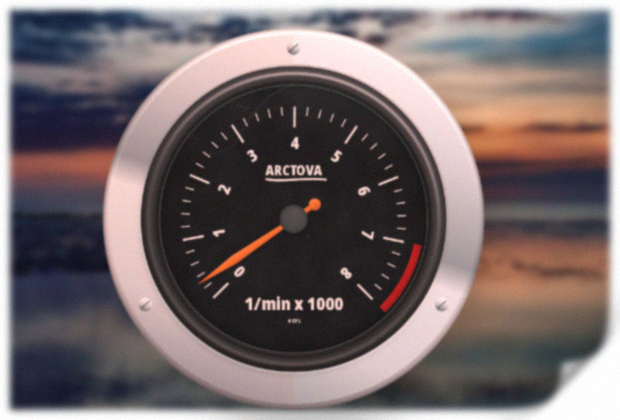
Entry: 300; rpm
